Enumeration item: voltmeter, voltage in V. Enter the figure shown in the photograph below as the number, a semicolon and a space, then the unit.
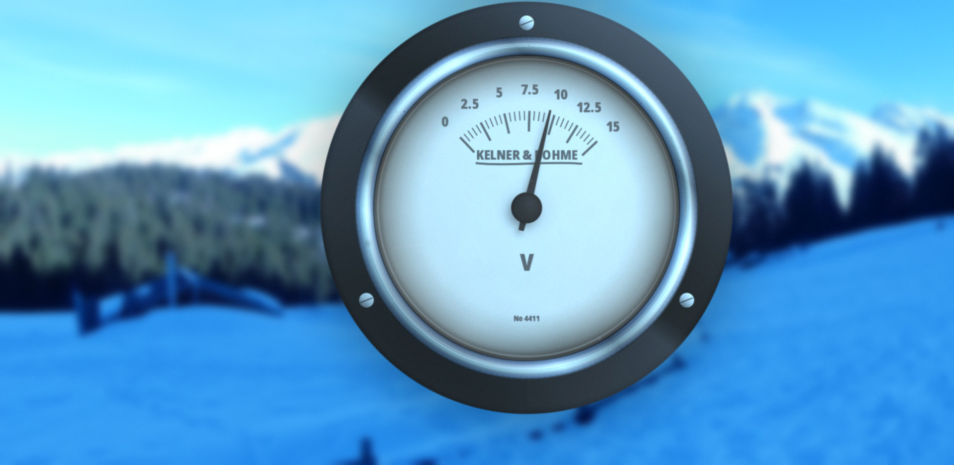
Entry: 9.5; V
